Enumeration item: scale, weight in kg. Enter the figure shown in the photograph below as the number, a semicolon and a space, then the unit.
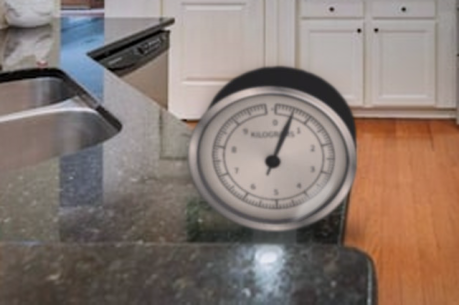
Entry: 0.5; kg
